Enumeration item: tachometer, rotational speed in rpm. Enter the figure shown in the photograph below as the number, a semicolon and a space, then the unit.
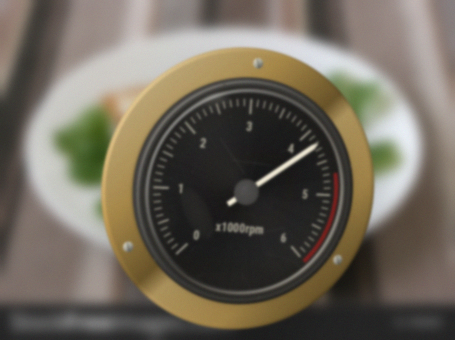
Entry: 4200; rpm
